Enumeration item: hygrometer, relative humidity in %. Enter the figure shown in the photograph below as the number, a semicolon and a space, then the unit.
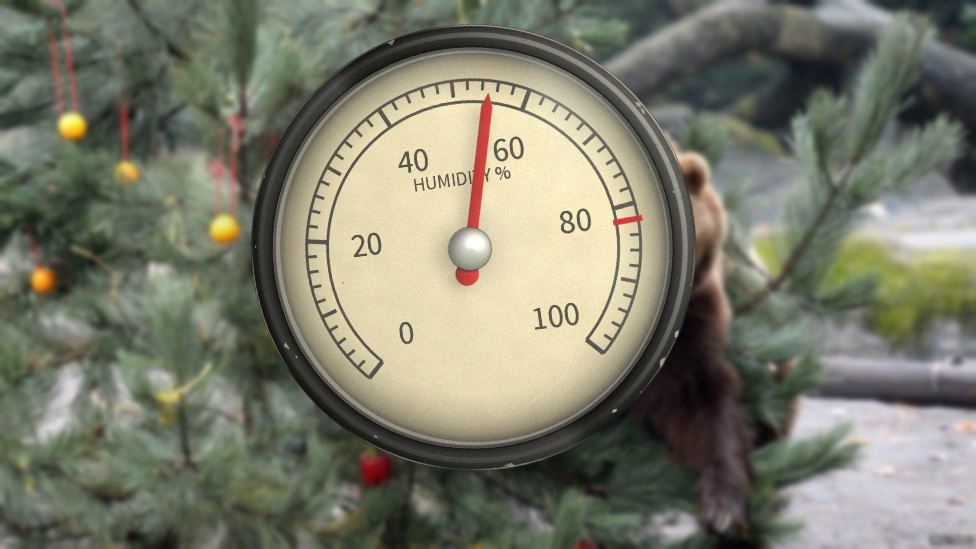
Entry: 55; %
